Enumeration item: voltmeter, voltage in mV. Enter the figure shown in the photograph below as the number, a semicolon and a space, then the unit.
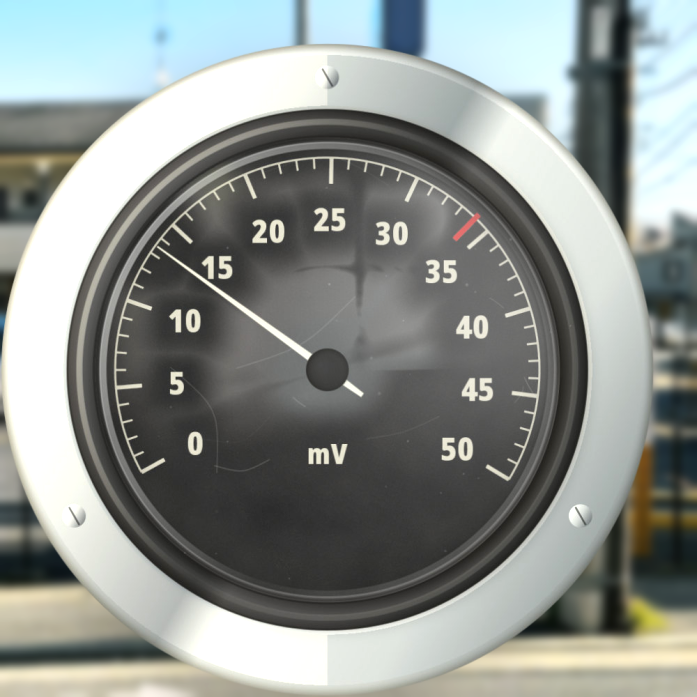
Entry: 13.5; mV
